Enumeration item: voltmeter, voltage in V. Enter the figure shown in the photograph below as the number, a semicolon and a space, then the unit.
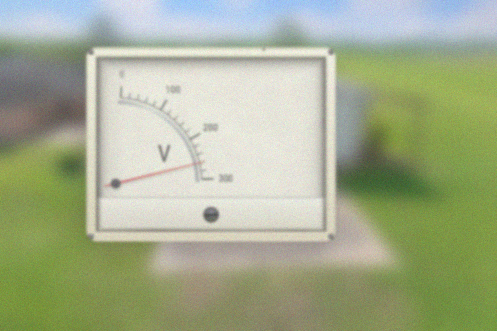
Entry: 260; V
